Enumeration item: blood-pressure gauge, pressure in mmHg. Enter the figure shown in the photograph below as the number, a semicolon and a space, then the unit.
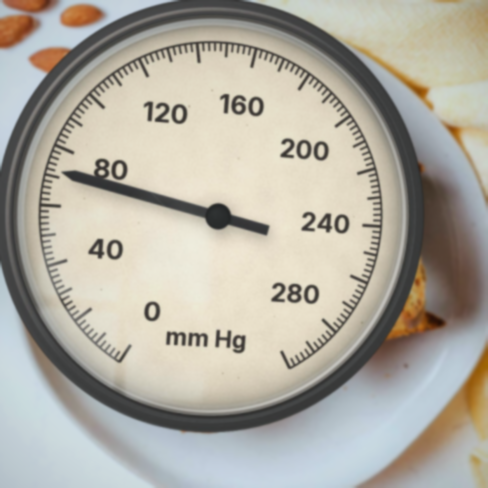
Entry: 72; mmHg
